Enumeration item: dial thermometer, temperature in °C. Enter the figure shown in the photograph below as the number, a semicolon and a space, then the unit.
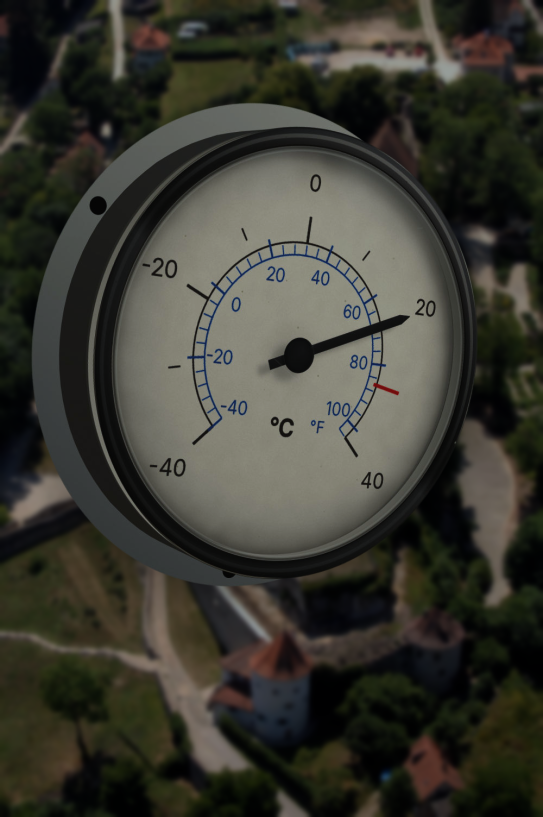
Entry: 20; °C
